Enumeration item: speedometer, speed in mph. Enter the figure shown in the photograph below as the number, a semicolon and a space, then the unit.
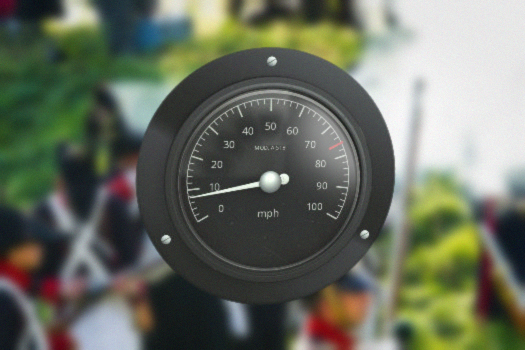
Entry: 8; mph
